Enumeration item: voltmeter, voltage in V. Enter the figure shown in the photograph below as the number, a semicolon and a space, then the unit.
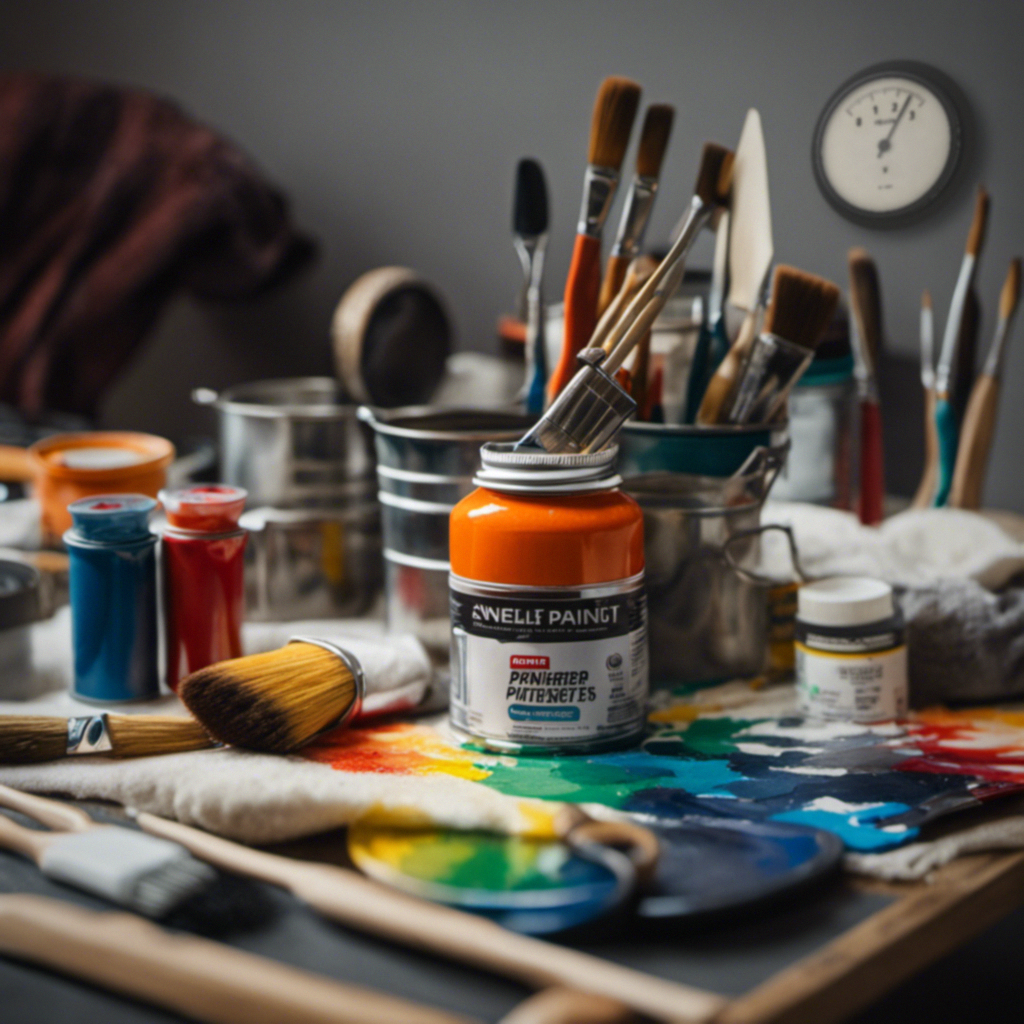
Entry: 2.5; V
